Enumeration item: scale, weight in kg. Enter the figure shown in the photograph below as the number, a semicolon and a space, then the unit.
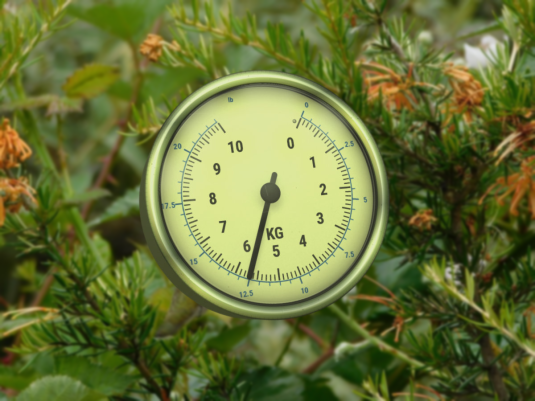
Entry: 5.7; kg
